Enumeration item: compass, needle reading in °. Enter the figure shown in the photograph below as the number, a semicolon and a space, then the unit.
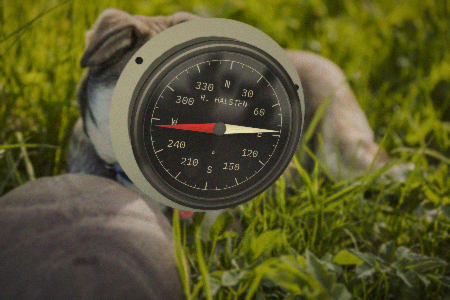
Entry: 265; °
